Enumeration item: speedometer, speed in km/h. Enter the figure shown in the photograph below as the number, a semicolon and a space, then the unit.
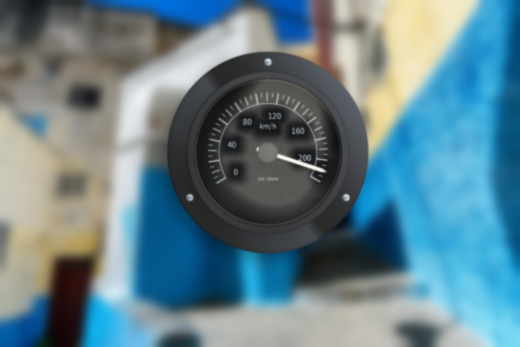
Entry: 210; km/h
